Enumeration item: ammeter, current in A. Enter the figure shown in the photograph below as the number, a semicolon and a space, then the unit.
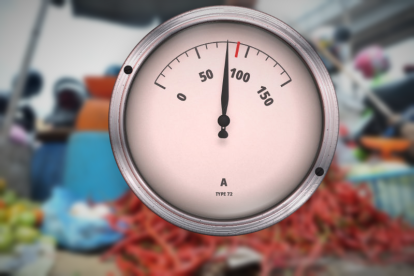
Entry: 80; A
